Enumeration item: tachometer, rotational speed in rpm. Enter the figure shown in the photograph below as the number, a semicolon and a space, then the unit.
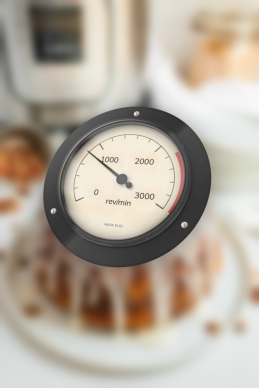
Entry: 800; rpm
